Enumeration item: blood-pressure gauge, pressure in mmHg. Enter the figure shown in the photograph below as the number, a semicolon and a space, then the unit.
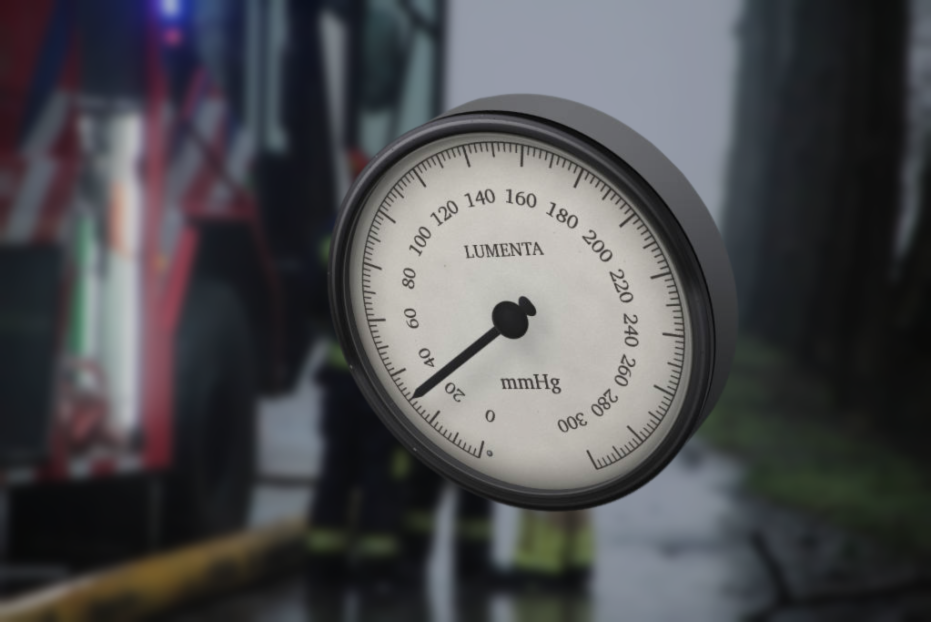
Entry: 30; mmHg
